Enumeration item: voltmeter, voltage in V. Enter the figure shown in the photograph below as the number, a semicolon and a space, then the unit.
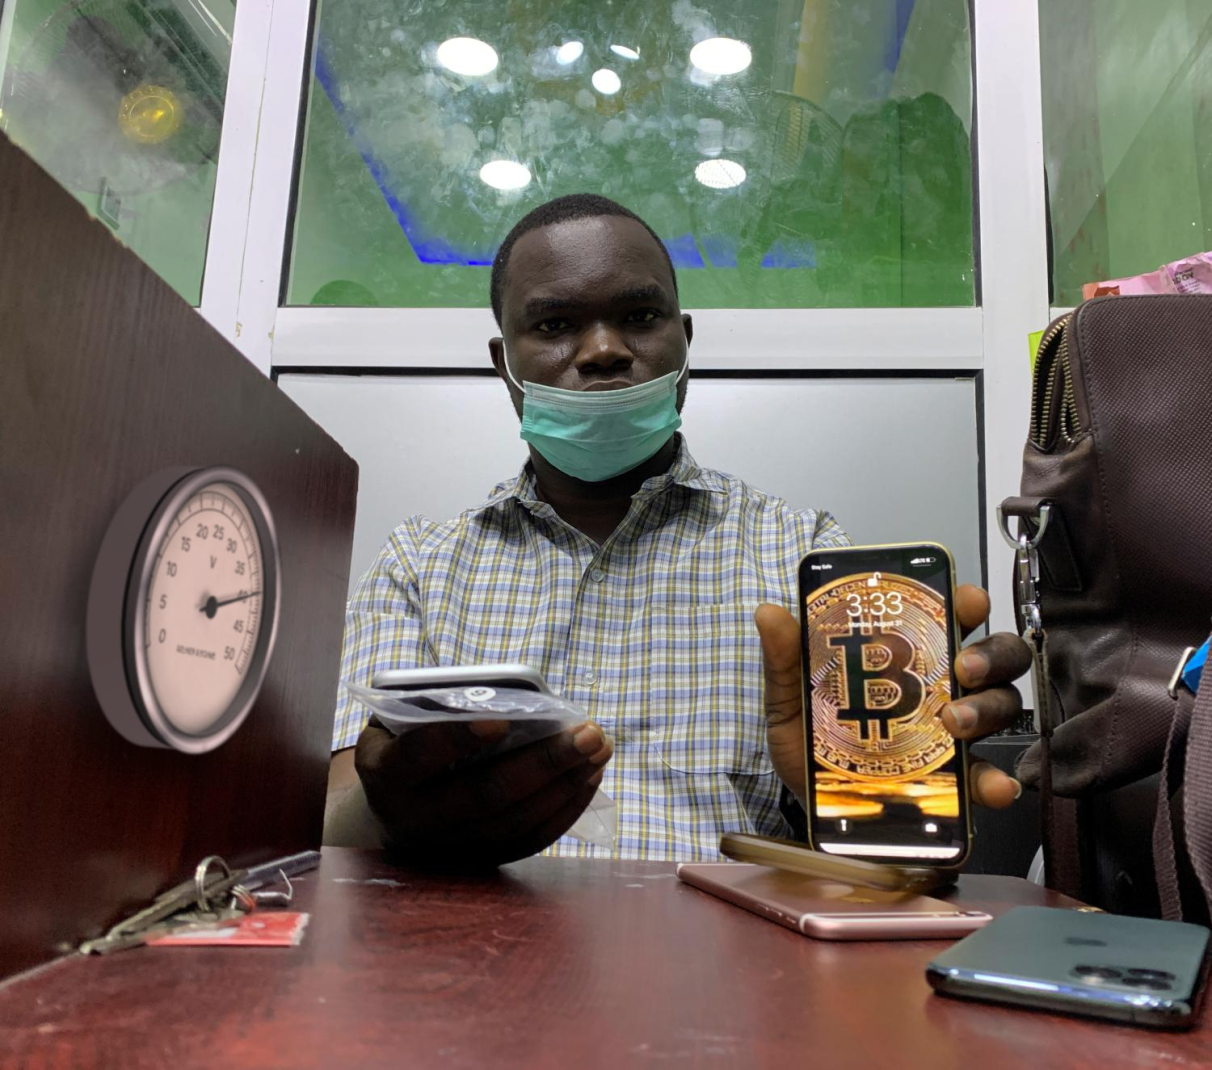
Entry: 40; V
